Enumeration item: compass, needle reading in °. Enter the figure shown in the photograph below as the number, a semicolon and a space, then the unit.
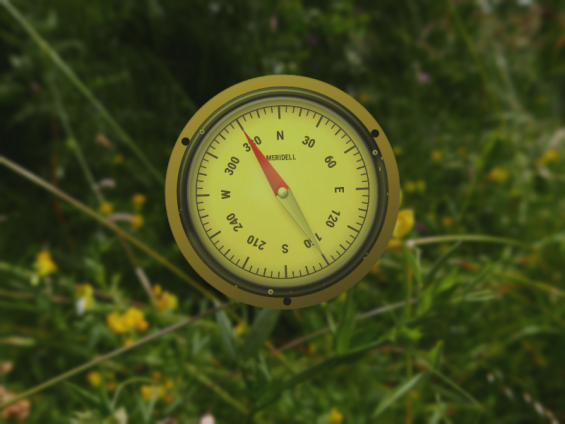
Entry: 330; °
